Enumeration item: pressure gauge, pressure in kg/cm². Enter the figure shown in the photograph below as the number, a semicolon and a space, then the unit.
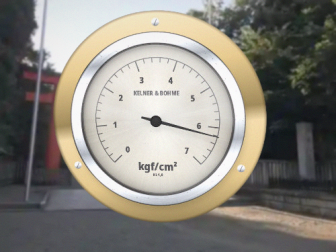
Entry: 6.2; kg/cm²
